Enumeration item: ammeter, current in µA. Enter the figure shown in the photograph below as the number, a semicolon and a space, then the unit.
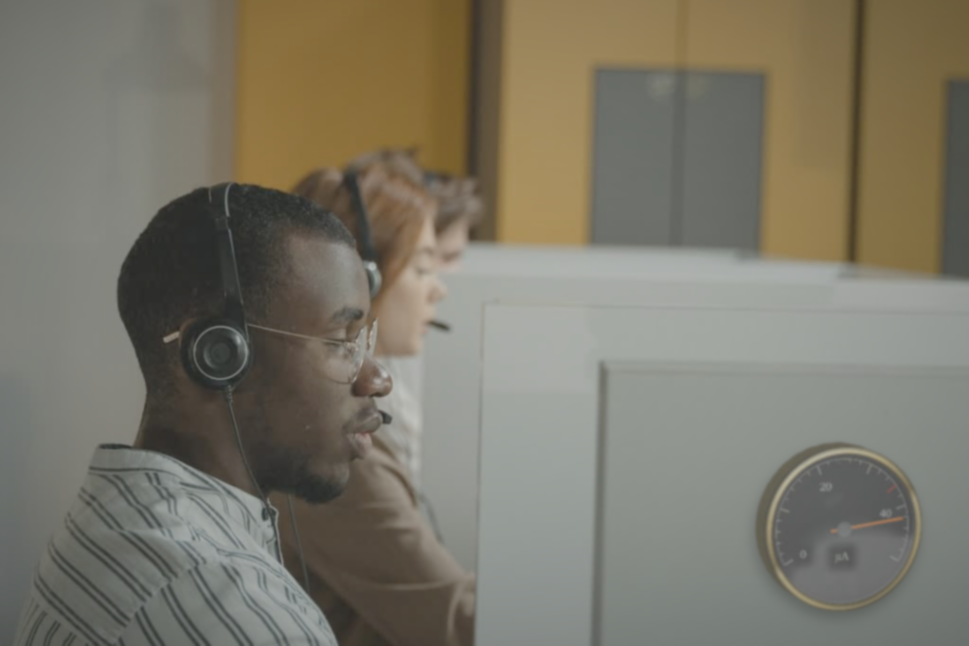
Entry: 42; µA
